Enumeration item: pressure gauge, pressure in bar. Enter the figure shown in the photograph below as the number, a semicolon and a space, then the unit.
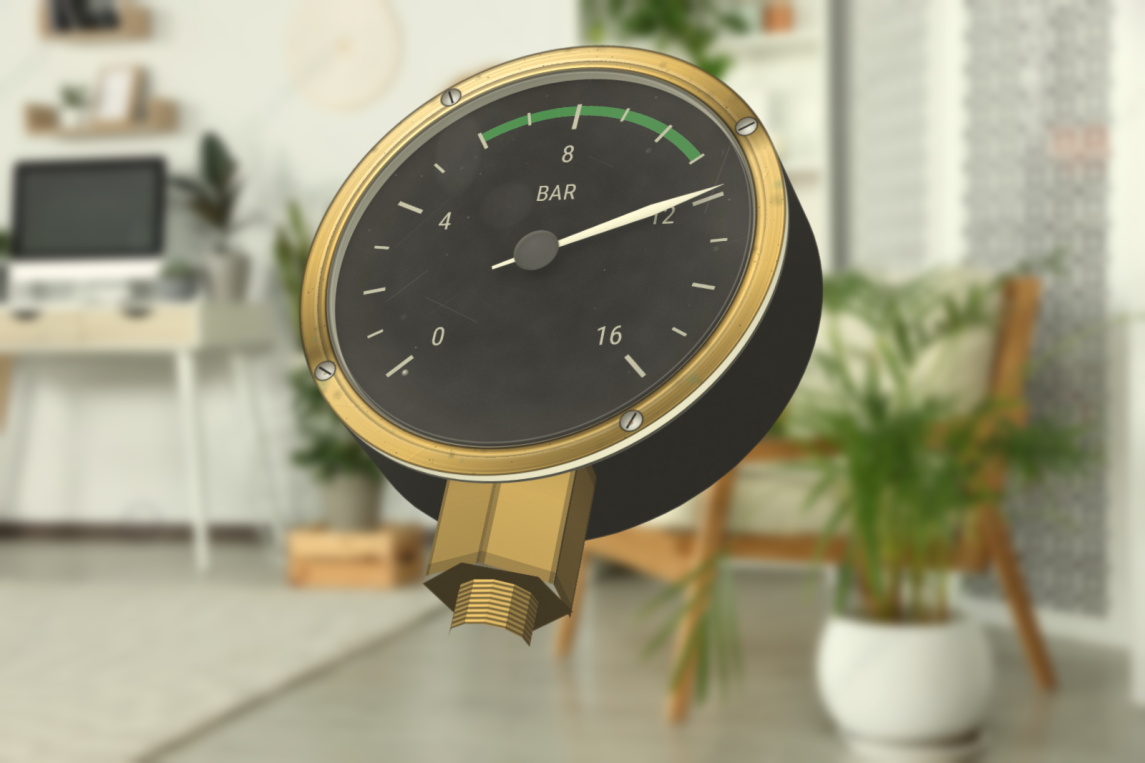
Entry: 12; bar
